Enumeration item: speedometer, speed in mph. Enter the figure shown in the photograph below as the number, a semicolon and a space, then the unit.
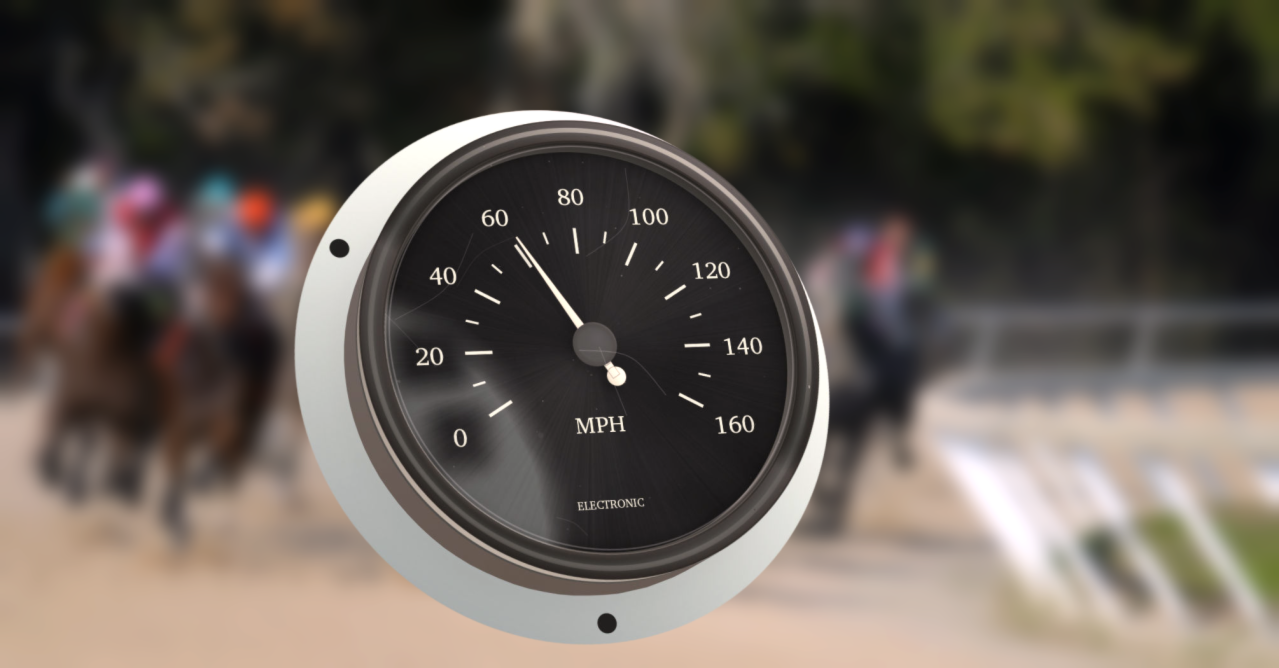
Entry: 60; mph
